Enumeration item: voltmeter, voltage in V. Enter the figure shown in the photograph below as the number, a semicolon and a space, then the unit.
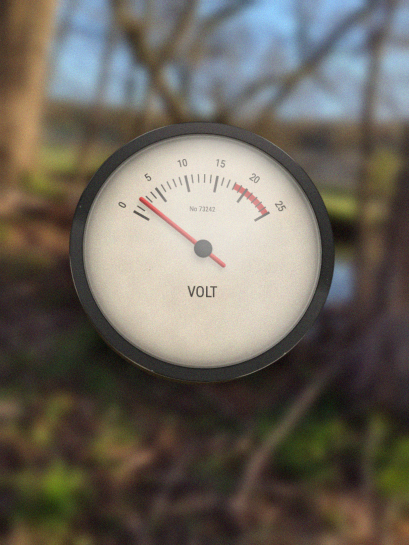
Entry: 2; V
